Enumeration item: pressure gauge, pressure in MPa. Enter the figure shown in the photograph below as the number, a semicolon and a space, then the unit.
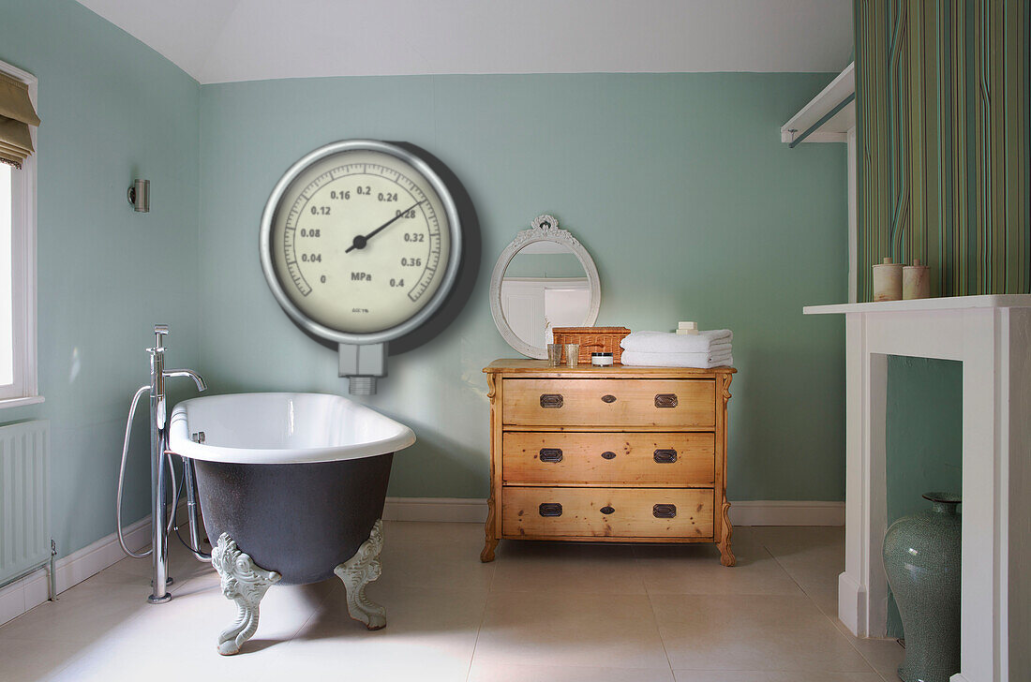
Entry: 0.28; MPa
